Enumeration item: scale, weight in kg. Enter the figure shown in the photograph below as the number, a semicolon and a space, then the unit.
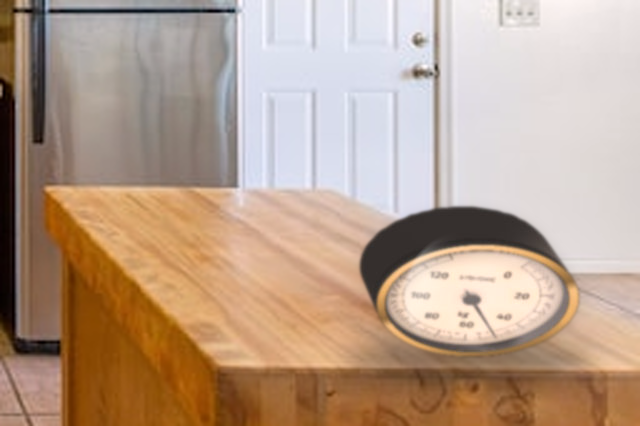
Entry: 50; kg
